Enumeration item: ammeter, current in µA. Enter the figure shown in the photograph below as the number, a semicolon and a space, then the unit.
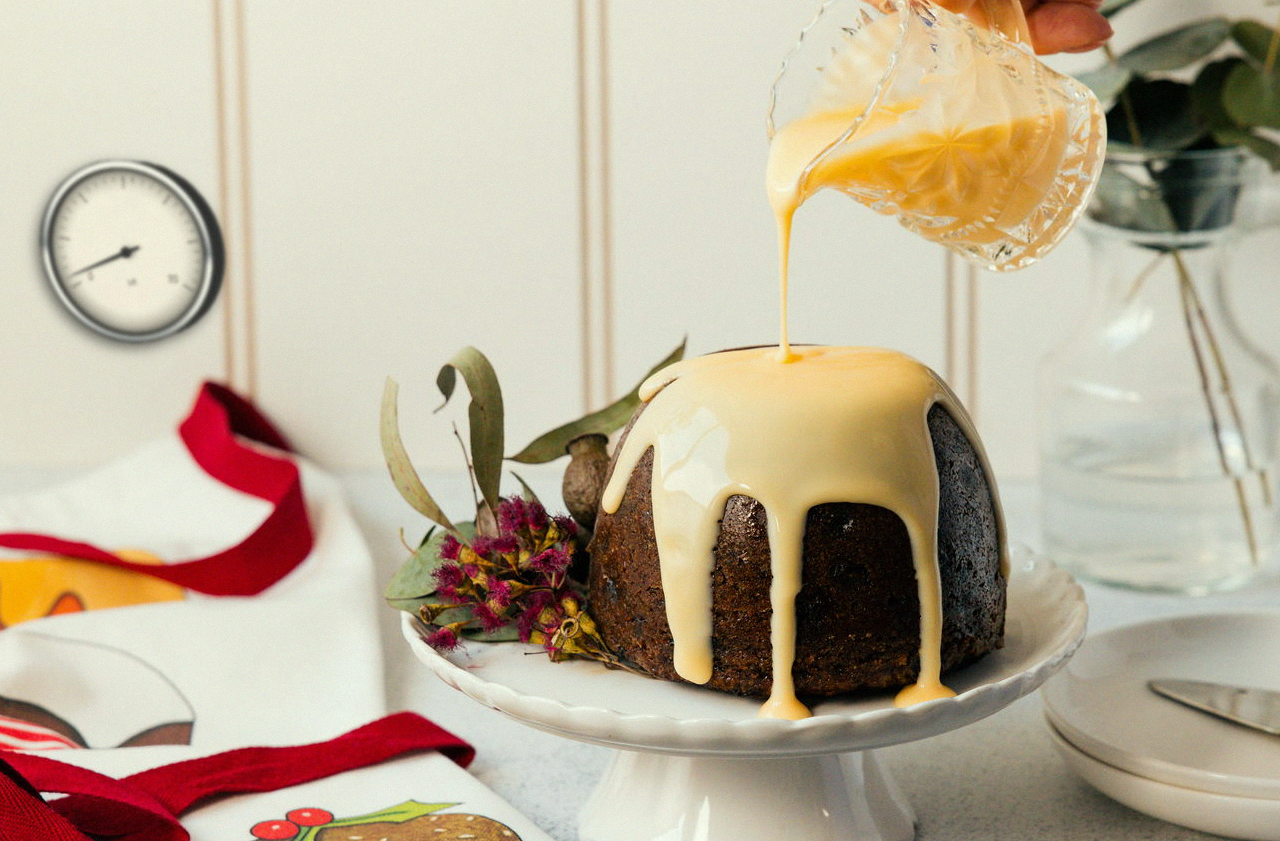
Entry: 1; µA
